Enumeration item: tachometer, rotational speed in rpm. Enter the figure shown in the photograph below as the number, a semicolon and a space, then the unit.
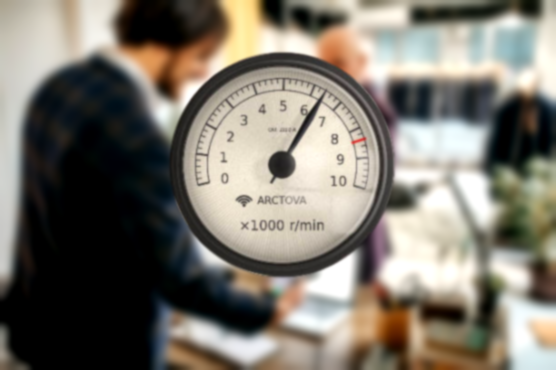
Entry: 6400; rpm
